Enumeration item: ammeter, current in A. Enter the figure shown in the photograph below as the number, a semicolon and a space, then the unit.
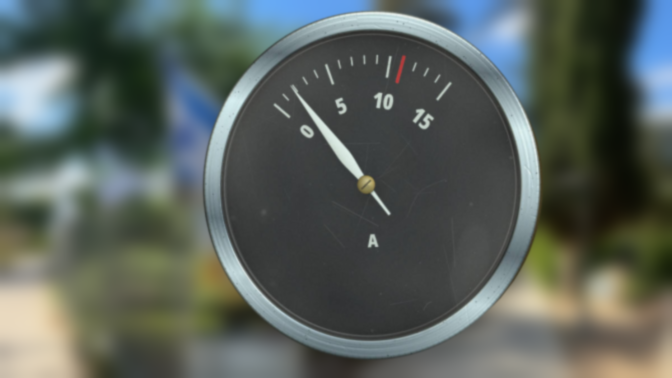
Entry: 2; A
